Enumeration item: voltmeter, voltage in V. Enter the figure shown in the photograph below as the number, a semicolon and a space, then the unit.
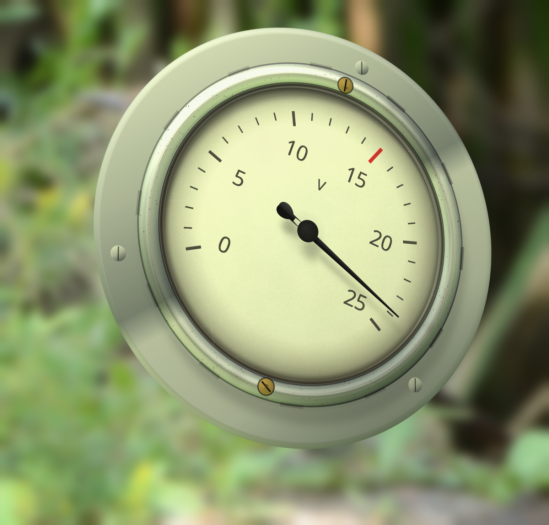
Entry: 24; V
